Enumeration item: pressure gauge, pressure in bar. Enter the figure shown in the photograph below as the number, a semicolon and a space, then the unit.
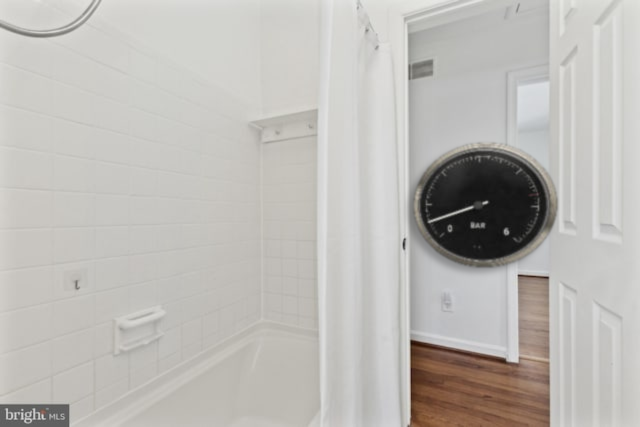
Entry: 0.5; bar
